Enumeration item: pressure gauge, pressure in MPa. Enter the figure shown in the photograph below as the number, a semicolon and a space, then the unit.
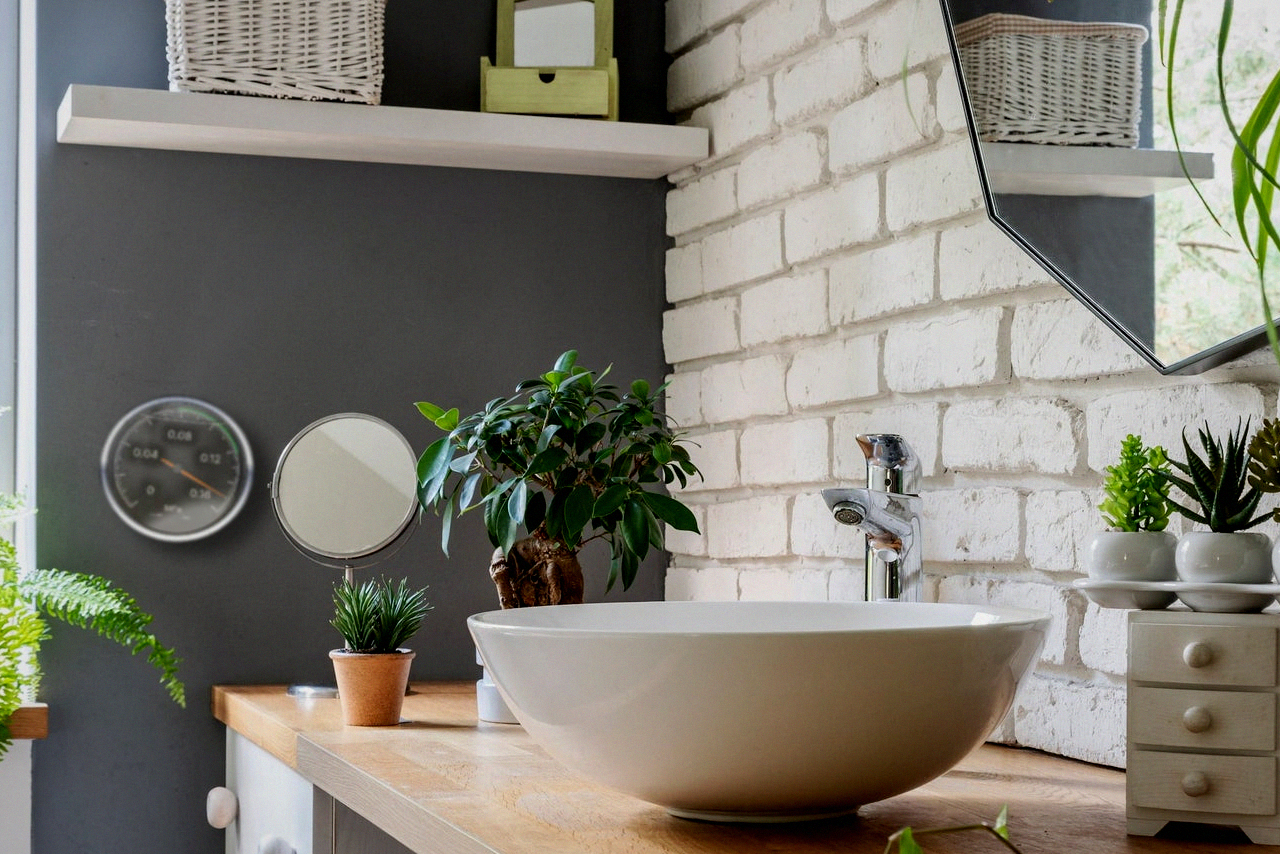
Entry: 0.15; MPa
